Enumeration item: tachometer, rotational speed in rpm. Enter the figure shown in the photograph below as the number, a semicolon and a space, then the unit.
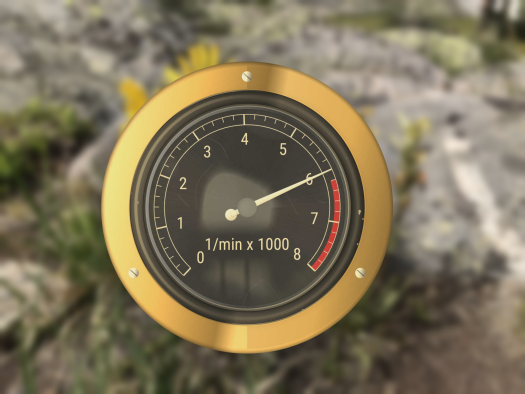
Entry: 6000; rpm
